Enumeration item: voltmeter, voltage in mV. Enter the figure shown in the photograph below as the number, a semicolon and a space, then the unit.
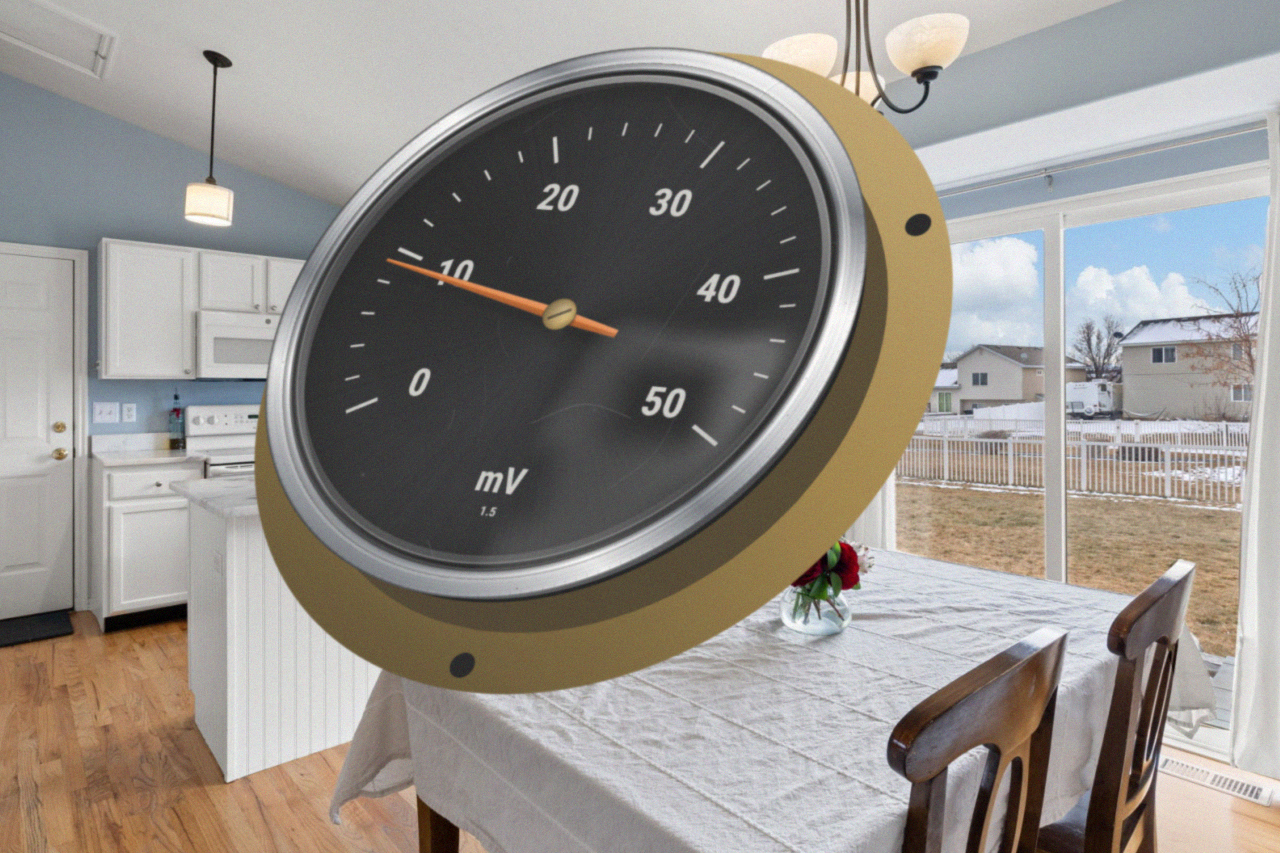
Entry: 9; mV
